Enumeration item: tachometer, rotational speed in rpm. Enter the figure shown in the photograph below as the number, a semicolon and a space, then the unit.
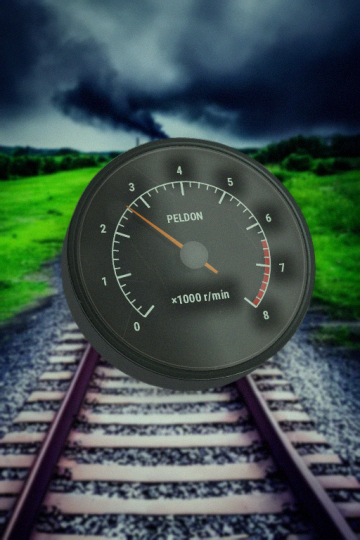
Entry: 2600; rpm
